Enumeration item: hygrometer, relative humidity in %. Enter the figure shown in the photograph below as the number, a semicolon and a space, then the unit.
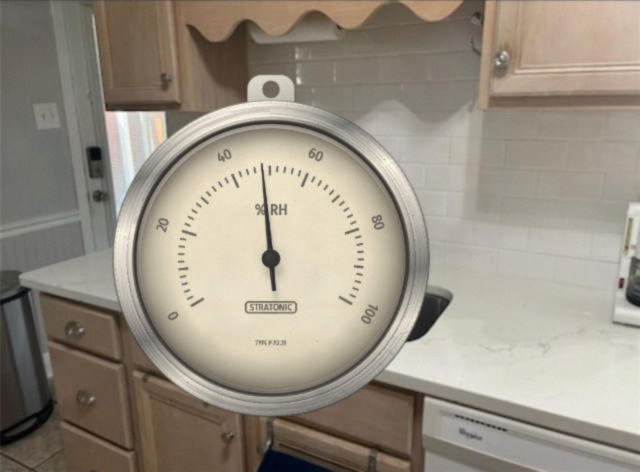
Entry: 48; %
